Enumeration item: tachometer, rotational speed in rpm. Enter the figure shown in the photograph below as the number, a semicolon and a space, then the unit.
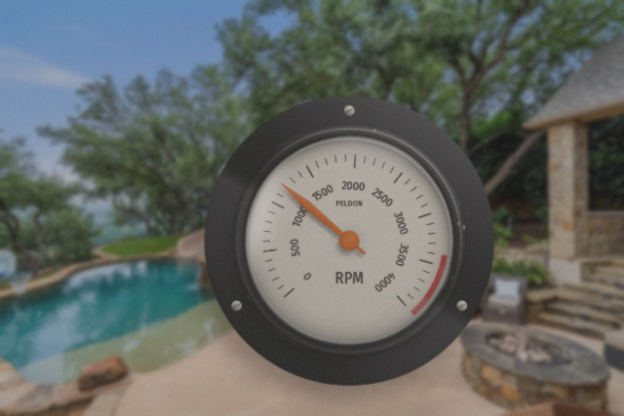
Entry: 1200; rpm
